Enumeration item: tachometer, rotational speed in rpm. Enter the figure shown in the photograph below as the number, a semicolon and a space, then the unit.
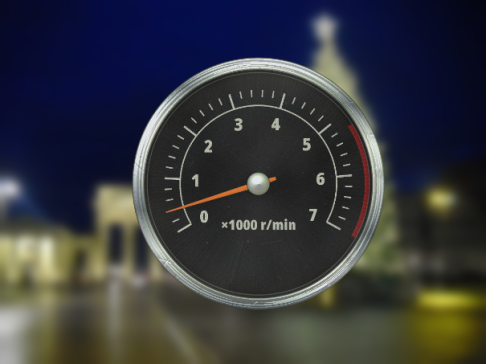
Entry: 400; rpm
